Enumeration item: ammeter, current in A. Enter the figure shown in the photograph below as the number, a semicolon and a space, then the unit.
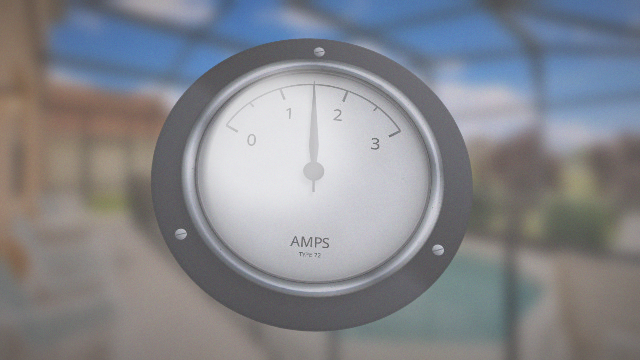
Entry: 1.5; A
